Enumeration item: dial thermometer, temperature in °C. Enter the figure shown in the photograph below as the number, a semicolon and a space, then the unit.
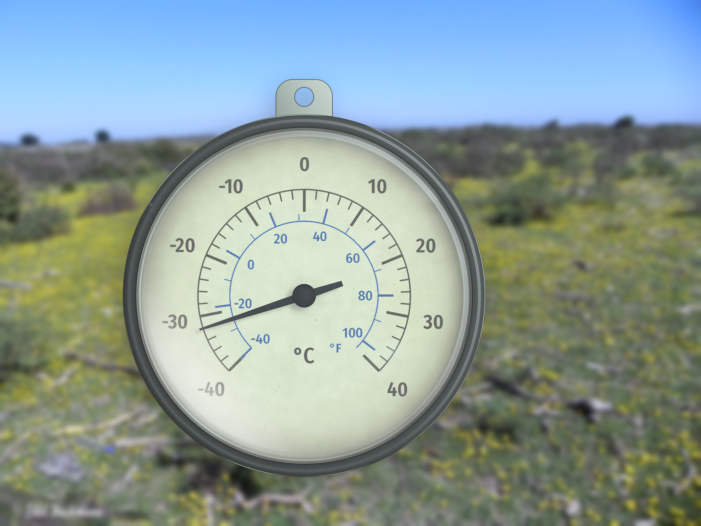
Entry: -32; °C
